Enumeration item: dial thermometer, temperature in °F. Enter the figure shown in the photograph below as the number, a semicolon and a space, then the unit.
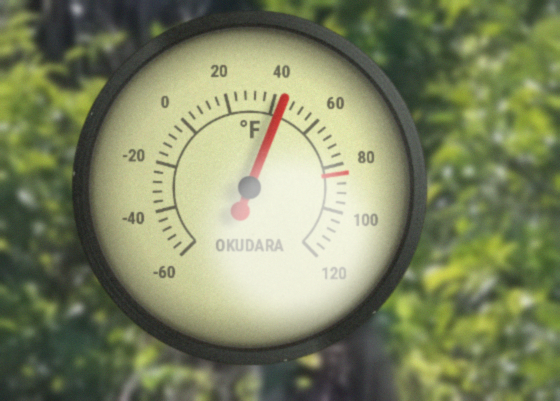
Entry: 44; °F
